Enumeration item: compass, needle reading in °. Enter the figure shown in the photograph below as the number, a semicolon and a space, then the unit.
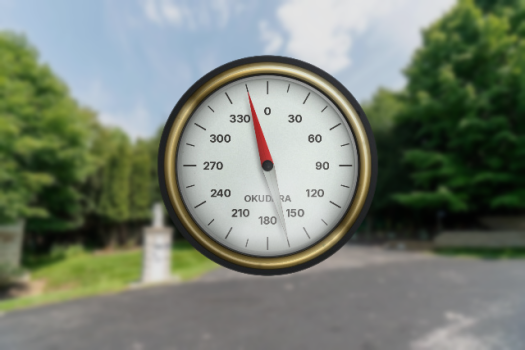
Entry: 345; °
